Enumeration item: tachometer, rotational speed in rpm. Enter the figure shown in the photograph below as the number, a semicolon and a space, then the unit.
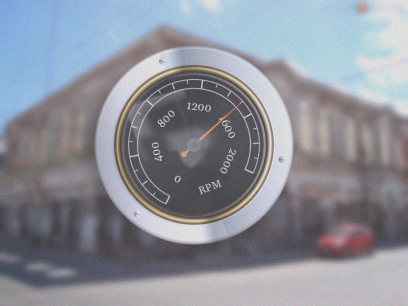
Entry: 1500; rpm
